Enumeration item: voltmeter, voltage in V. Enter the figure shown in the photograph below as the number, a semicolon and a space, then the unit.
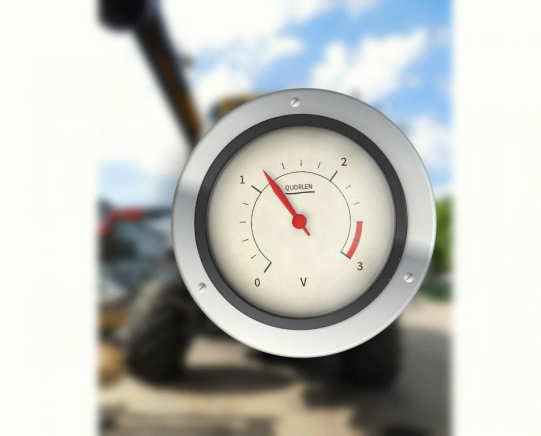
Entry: 1.2; V
